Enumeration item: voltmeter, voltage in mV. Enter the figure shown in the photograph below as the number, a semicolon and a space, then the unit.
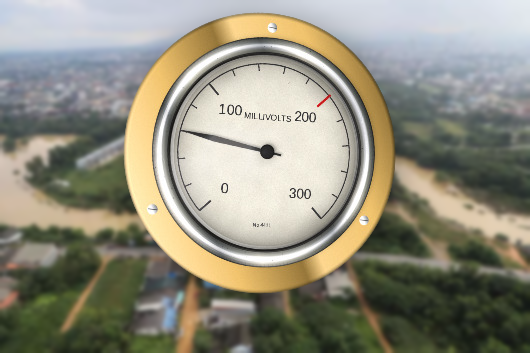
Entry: 60; mV
